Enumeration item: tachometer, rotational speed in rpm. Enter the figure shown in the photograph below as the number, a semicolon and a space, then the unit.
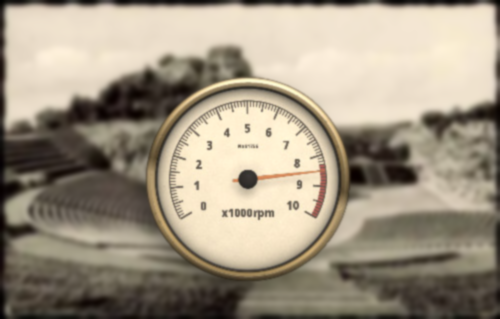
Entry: 8500; rpm
